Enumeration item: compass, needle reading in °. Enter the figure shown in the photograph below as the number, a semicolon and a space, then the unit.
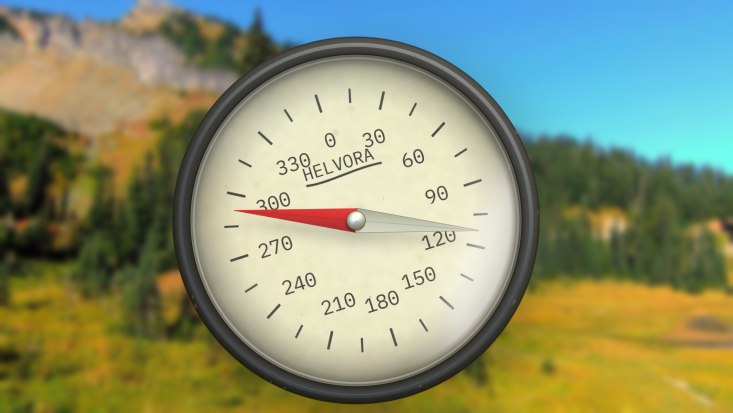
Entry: 292.5; °
